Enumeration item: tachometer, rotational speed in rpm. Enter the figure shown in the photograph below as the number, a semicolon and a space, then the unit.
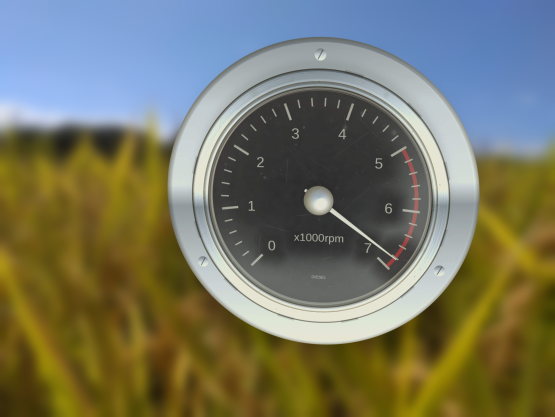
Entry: 6800; rpm
